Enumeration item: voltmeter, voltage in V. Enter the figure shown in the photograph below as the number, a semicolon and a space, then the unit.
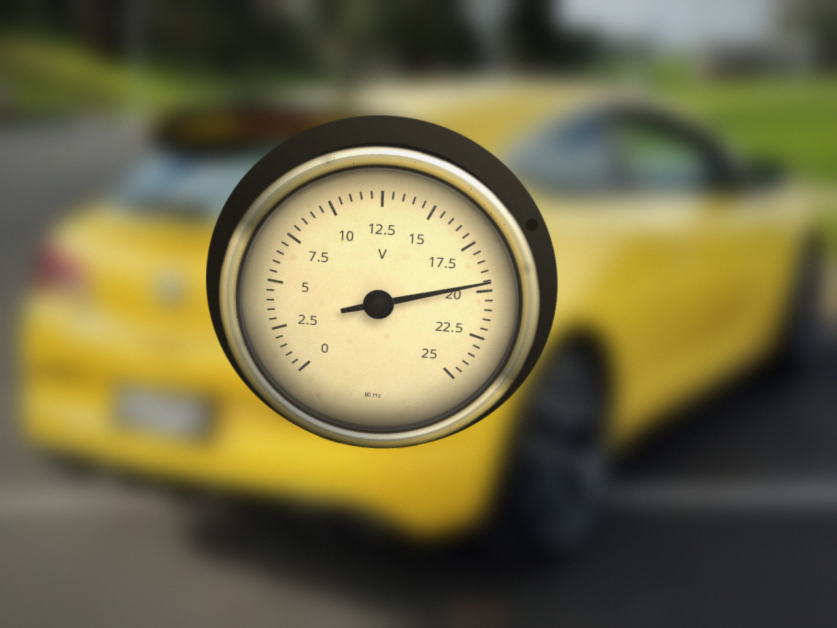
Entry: 19.5; V
